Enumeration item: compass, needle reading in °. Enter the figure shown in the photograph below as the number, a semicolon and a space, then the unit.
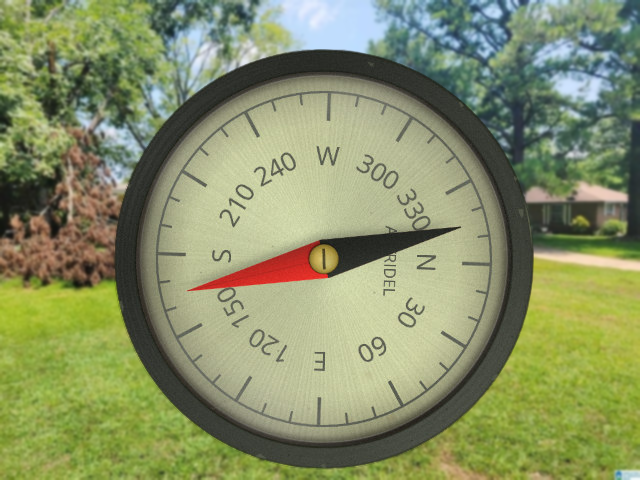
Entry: 165; °
